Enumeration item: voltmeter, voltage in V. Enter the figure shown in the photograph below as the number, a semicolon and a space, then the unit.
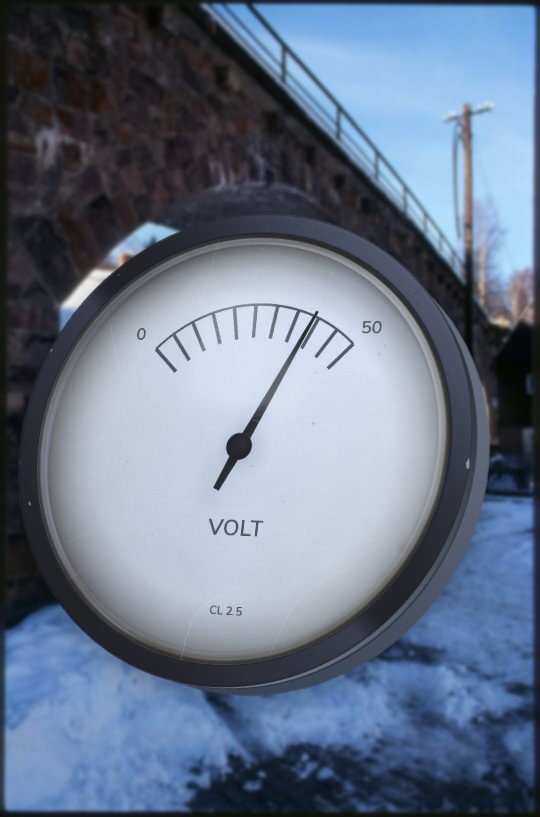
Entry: 40; V
